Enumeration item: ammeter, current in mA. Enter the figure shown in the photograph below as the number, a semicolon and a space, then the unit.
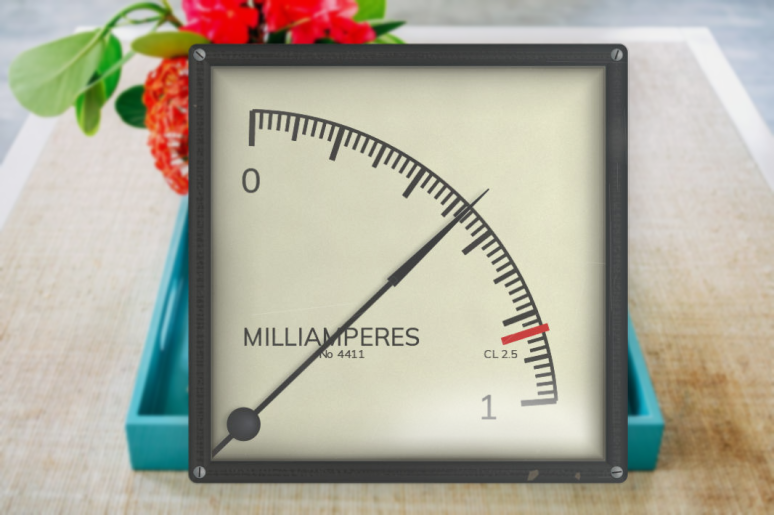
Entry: 0.53; mA
